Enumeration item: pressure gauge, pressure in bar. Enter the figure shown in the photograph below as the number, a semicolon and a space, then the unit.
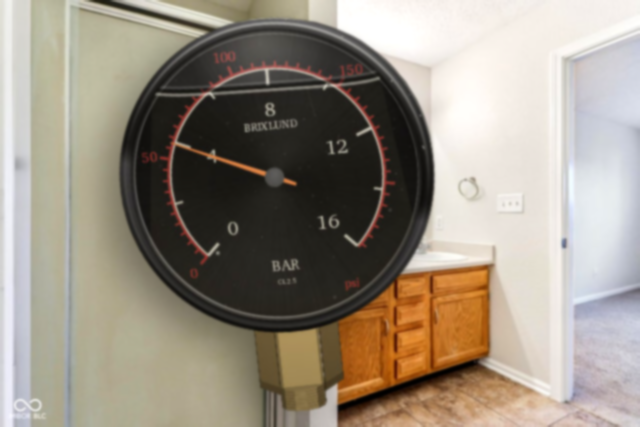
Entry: 4; bar
